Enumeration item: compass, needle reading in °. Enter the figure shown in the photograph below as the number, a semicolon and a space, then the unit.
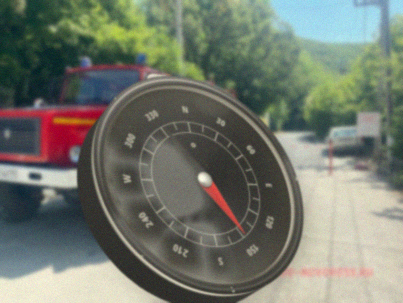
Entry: 150; °
